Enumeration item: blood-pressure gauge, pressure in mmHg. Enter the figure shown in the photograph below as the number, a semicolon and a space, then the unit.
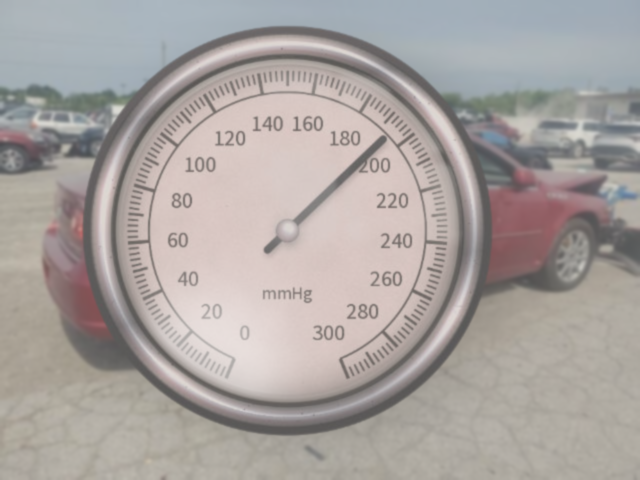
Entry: 194; mmHg
